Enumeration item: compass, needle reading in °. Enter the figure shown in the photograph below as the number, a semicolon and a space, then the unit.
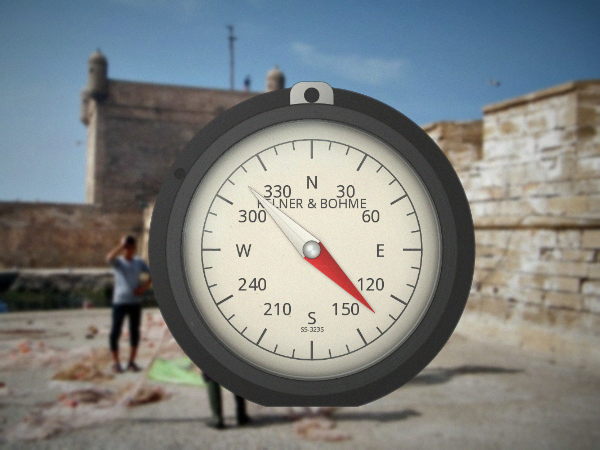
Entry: 135; °
